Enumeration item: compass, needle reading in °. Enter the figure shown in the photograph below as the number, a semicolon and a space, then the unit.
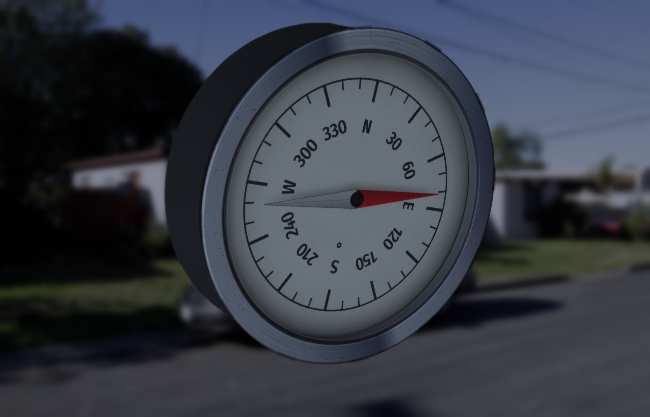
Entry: 80; °
